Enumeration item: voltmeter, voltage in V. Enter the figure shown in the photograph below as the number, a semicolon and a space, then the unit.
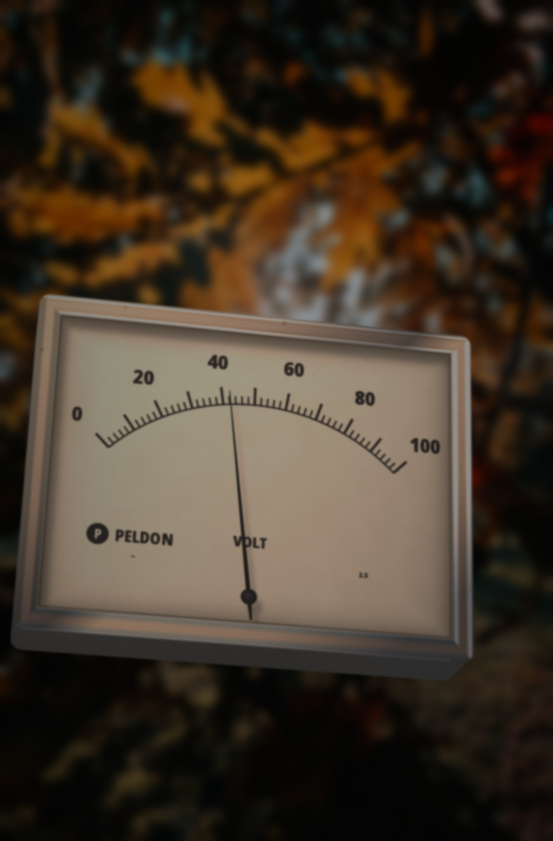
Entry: 42; V
